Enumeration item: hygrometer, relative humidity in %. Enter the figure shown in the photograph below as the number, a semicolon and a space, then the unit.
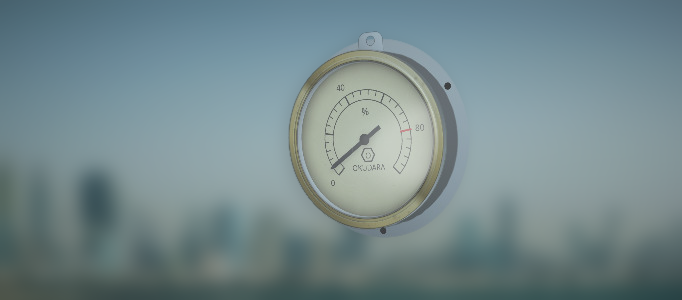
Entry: 4; %
